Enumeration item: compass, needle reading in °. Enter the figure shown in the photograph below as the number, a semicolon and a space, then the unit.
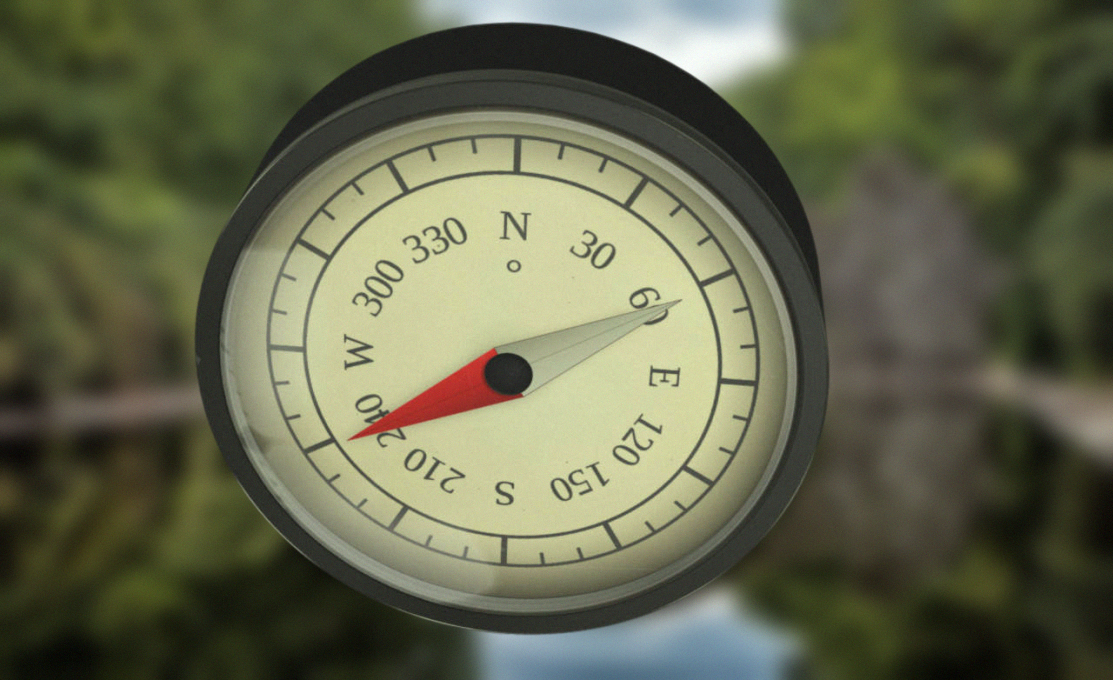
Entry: 240; °
